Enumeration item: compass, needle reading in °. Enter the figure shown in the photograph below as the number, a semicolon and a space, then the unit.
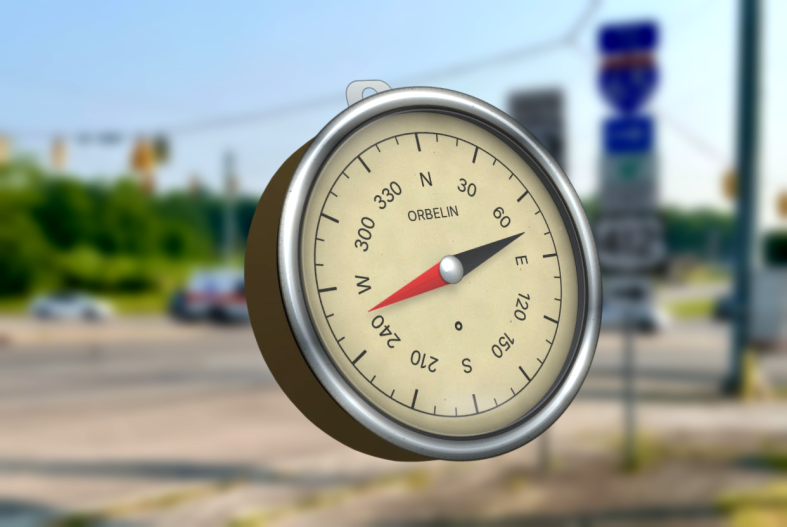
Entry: 255; °
